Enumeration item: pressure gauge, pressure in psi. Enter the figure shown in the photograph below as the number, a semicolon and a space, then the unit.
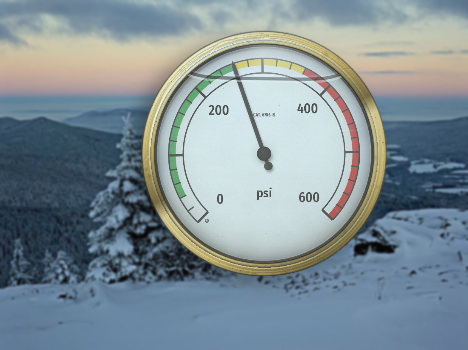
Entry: 260; psi
